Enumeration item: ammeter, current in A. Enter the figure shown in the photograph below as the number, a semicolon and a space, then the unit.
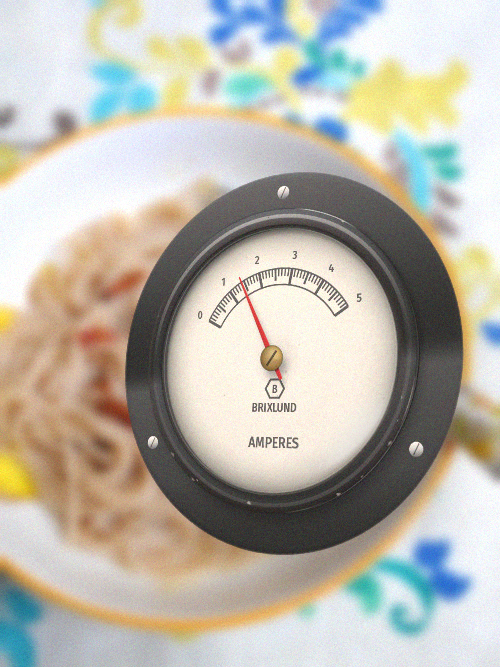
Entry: 1.5; A
